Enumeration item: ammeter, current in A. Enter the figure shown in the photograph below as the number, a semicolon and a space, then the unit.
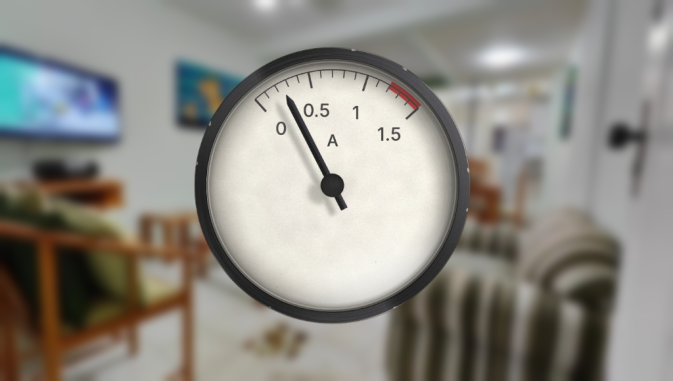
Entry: 0.25; A
